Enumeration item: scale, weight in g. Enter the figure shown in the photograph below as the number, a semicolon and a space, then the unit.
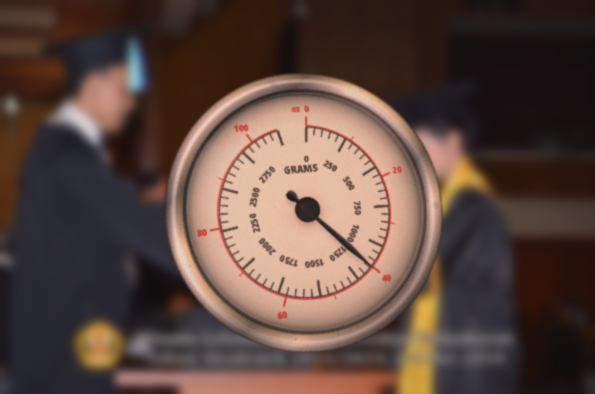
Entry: 1150; g
